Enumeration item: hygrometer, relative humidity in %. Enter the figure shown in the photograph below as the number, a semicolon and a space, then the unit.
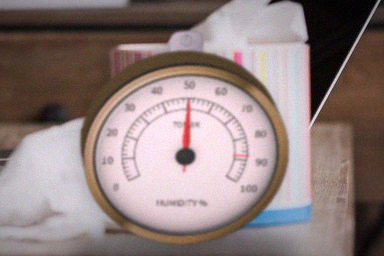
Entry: 50; %
